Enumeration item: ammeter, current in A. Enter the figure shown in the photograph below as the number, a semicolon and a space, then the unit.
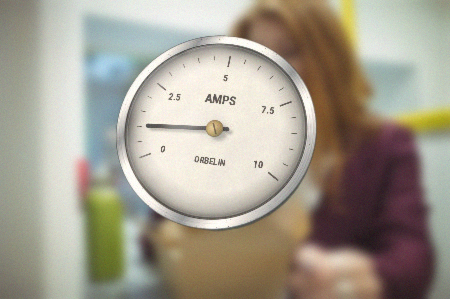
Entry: 1; A
